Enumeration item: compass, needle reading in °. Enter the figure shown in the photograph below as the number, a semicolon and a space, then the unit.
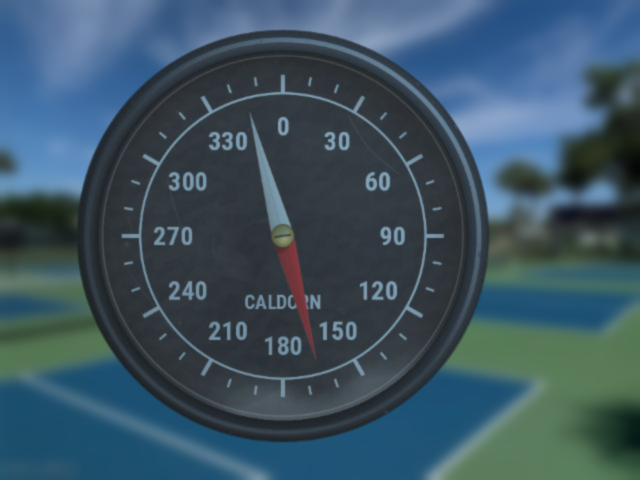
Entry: 165; °
